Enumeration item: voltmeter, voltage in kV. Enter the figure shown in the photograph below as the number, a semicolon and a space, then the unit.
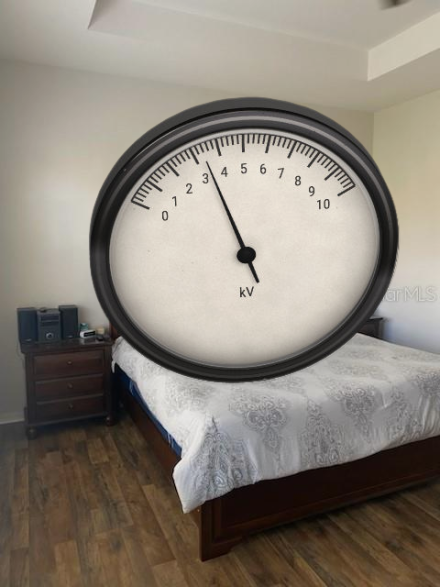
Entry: 3.4; kV
